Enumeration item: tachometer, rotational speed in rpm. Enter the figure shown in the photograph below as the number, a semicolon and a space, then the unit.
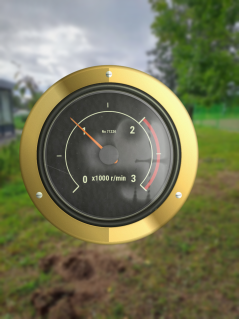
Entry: 1000; rpm
